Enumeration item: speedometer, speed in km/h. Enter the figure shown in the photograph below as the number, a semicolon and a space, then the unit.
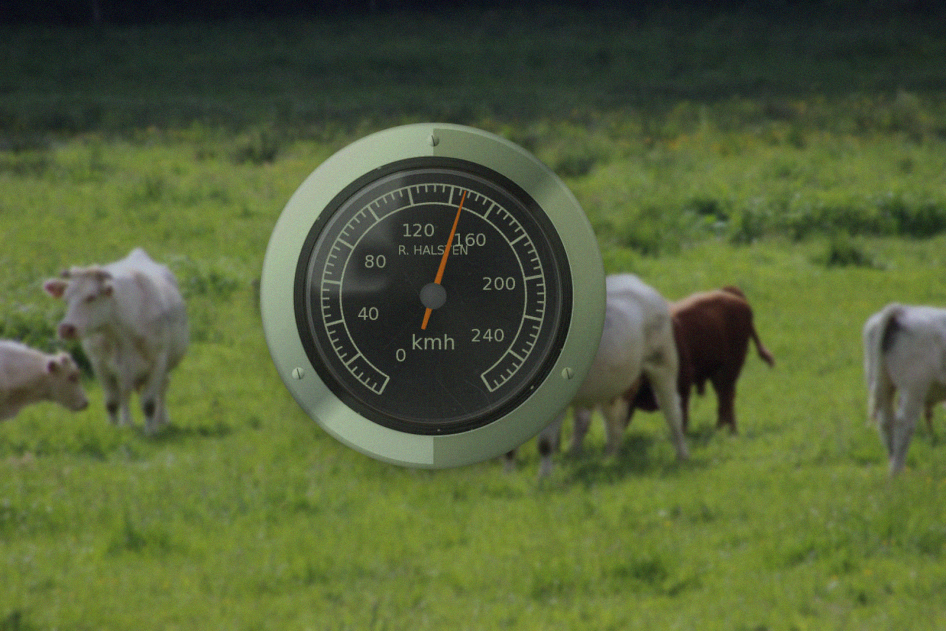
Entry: 146; km/h
